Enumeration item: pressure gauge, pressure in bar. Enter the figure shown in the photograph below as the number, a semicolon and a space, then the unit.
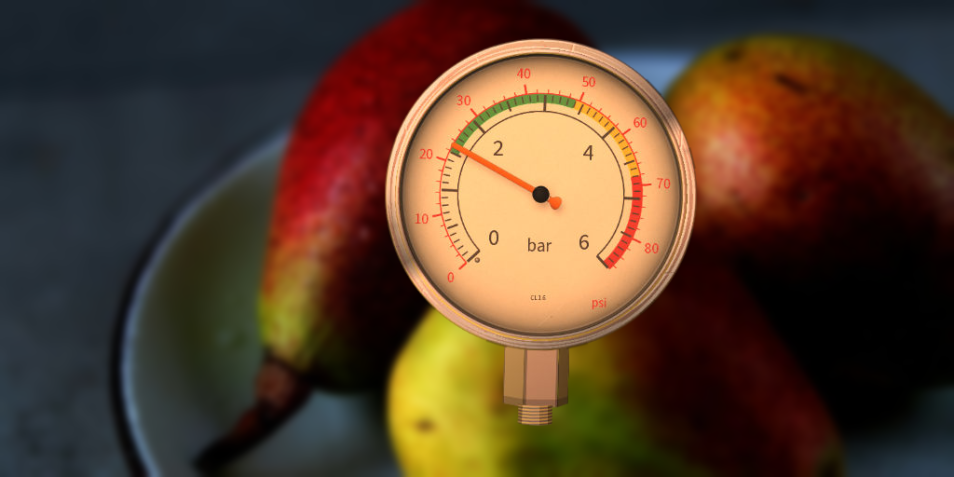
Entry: 1.6; bar
